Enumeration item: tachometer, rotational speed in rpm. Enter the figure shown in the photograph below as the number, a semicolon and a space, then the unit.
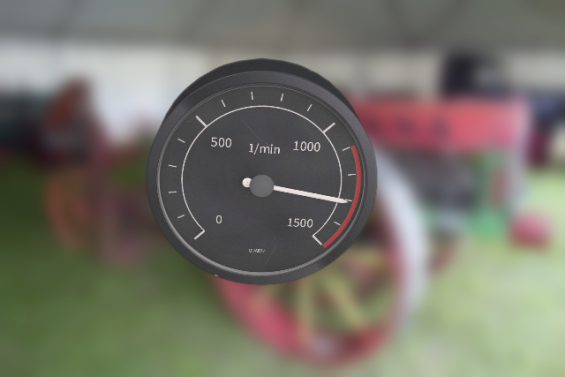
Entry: 1300; rpm
